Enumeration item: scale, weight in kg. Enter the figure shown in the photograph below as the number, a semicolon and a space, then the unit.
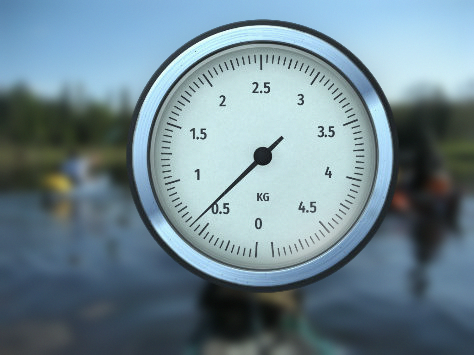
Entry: 0.6; kg
